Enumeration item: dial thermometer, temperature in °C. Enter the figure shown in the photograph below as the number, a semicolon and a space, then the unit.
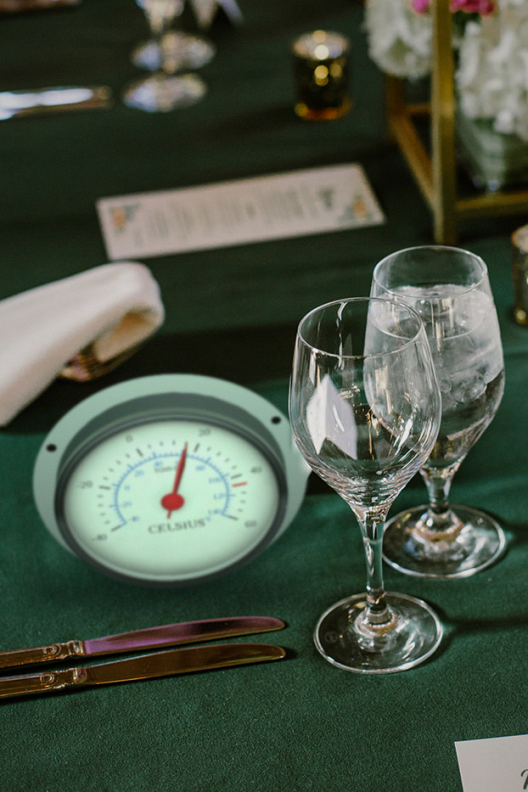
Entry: 16; °C
